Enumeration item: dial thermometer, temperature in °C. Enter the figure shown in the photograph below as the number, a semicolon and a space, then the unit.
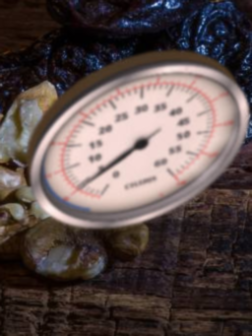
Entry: 5; °C
